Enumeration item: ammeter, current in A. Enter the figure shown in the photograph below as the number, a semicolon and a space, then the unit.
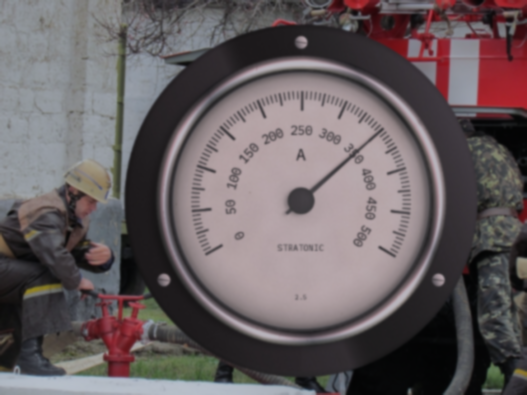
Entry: 350; A
